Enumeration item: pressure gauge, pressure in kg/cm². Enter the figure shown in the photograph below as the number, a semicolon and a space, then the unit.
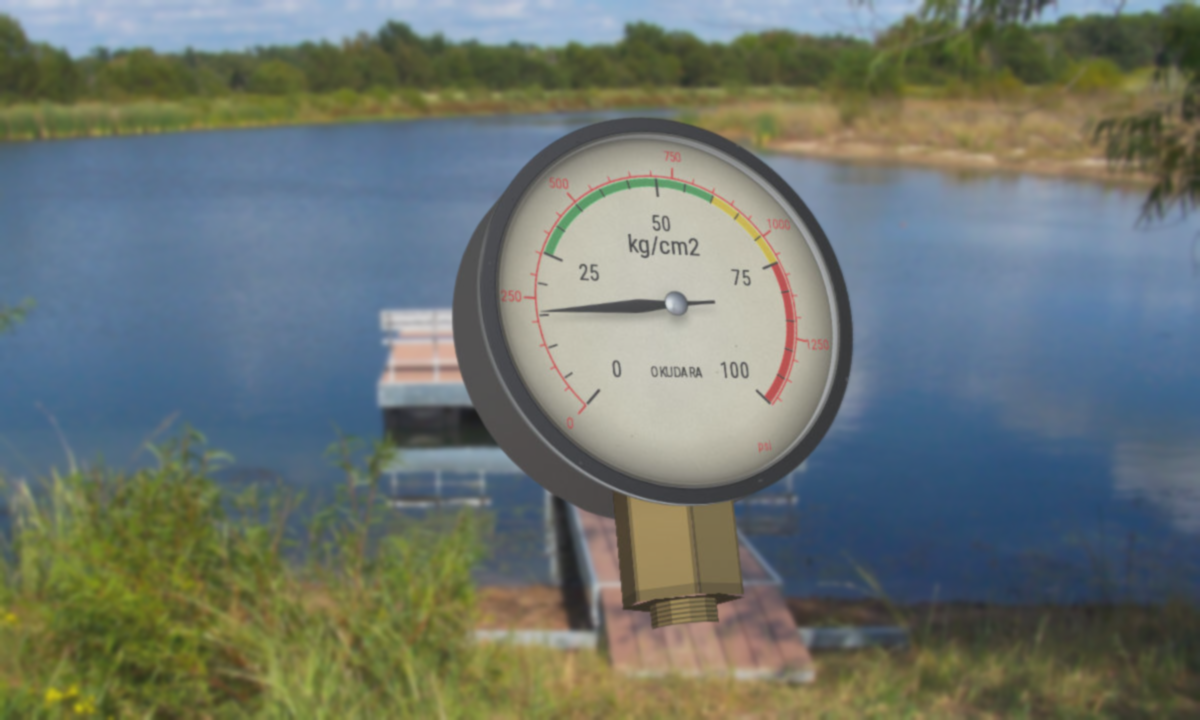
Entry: 15; kg/cm²
